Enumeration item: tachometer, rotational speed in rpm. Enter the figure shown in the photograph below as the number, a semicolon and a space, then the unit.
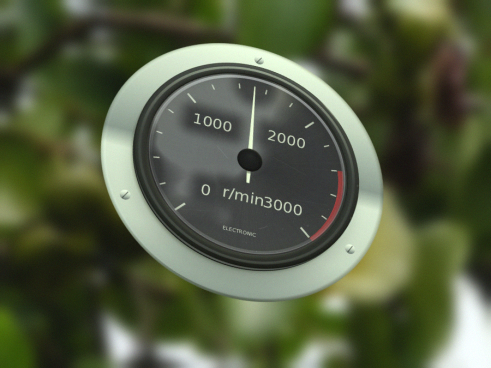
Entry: 1500; rpm
